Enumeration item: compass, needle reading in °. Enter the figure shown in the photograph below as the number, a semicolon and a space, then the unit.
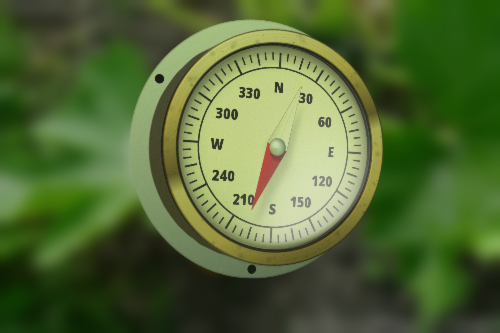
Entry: 200; °
